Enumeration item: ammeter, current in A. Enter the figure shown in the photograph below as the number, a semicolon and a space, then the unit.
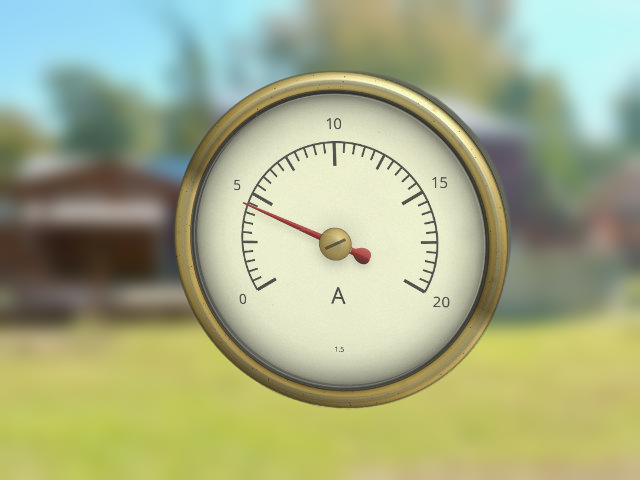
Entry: 4.5; A
